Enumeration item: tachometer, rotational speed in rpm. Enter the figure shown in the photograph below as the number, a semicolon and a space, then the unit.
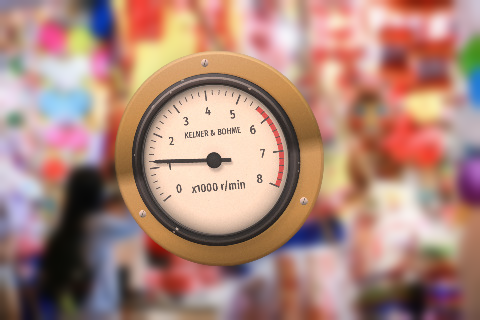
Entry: 1200; rpm
